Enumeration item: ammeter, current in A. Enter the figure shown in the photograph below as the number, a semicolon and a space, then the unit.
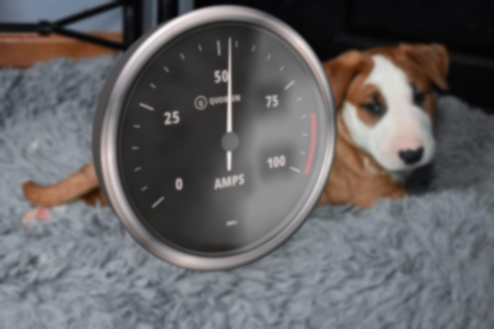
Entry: 52.5; A
